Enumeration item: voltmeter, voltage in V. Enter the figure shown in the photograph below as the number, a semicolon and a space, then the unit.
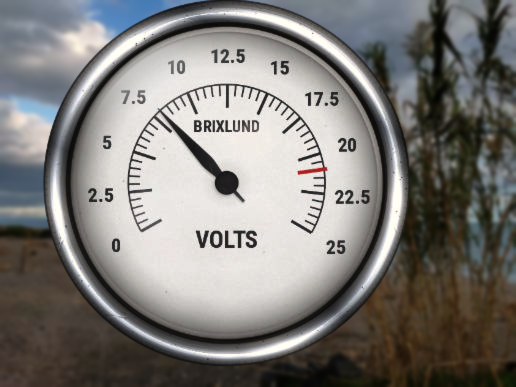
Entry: 8; V
